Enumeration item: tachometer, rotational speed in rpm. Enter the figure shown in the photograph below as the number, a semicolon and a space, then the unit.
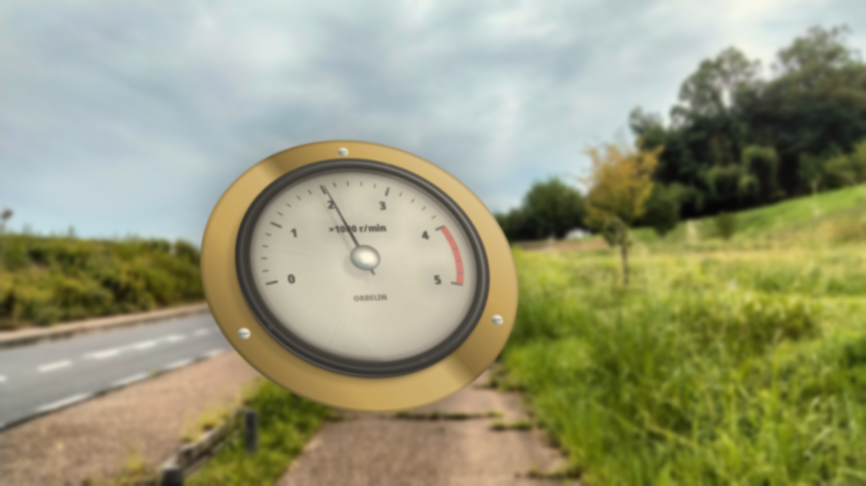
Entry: 2000; rpm
